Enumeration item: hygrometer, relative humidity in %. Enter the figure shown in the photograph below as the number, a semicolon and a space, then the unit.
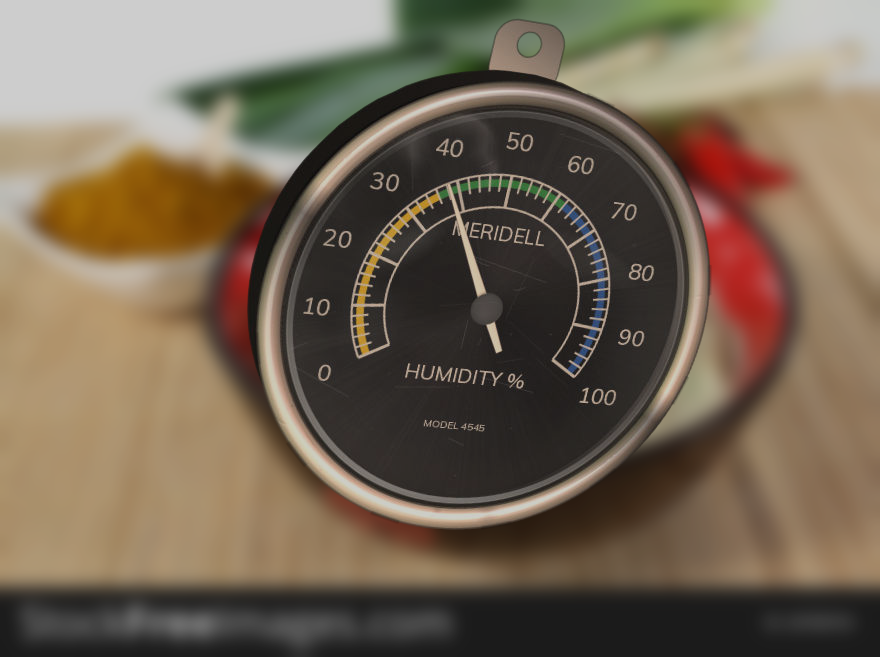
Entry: 38; %
